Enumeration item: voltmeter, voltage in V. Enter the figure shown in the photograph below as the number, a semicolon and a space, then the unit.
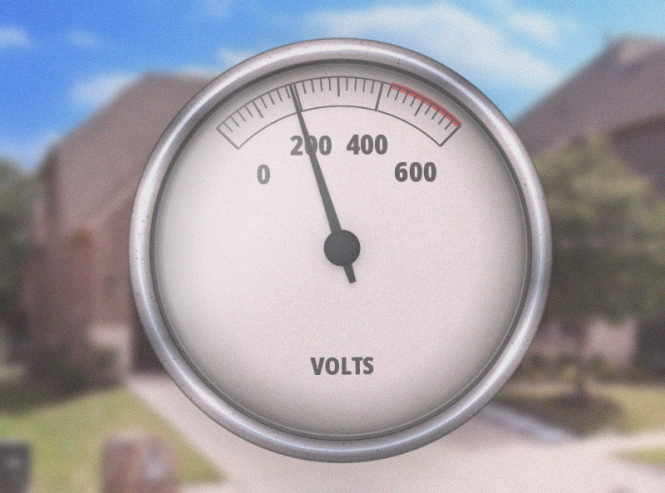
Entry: 190; V
